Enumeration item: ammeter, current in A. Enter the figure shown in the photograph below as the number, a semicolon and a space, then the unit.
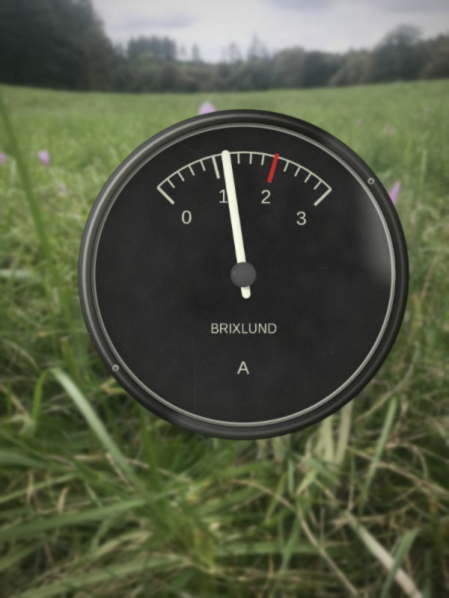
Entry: 1.2; A
